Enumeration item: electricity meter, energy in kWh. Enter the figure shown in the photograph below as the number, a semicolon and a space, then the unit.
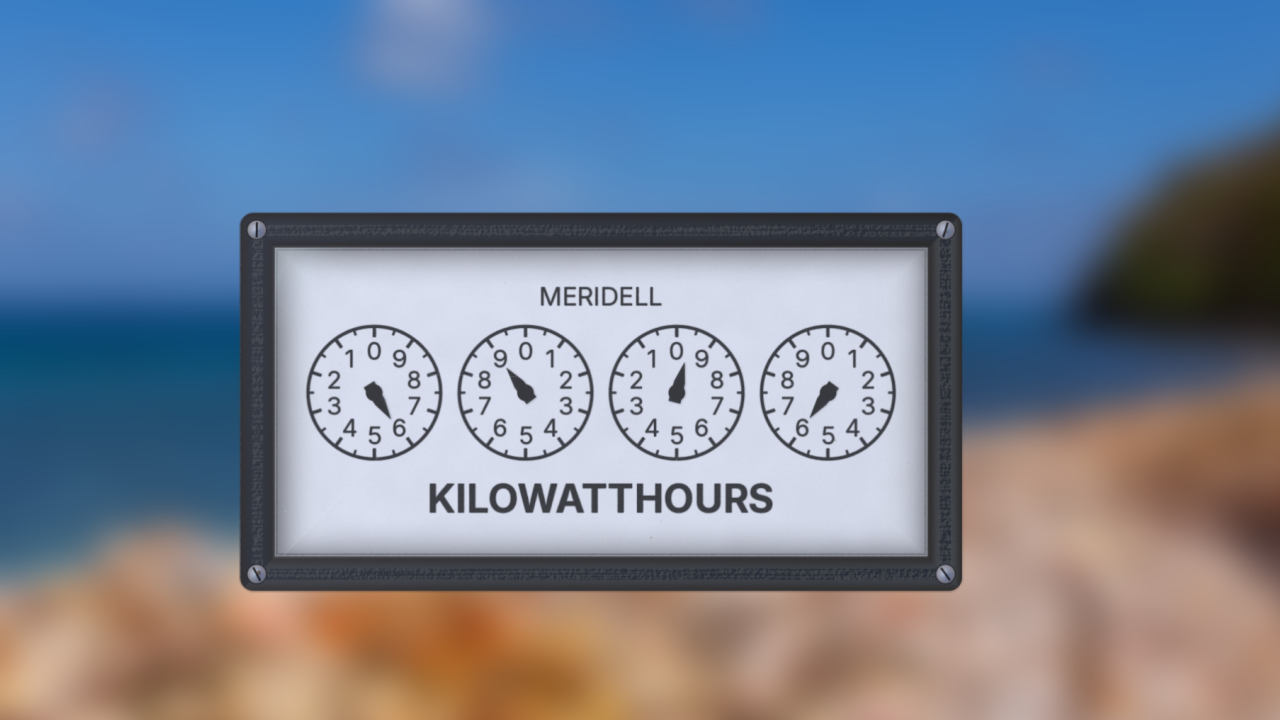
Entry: 5896; kWh
